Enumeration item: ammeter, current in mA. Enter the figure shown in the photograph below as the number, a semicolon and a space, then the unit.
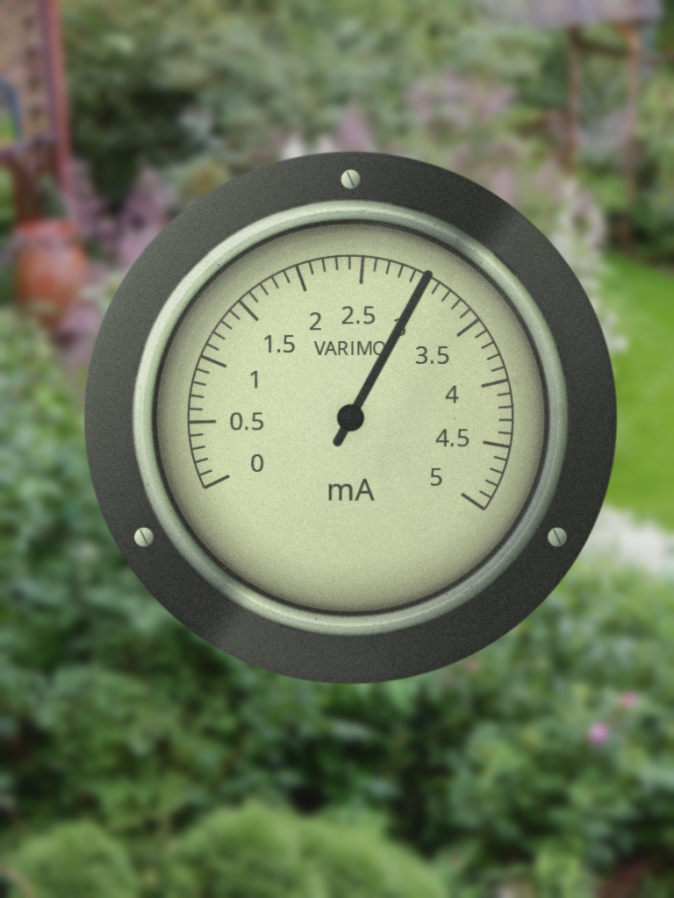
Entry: 3; mA
